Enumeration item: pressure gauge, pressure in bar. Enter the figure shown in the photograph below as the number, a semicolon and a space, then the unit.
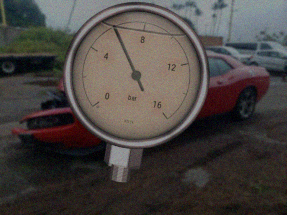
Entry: 6; bar
